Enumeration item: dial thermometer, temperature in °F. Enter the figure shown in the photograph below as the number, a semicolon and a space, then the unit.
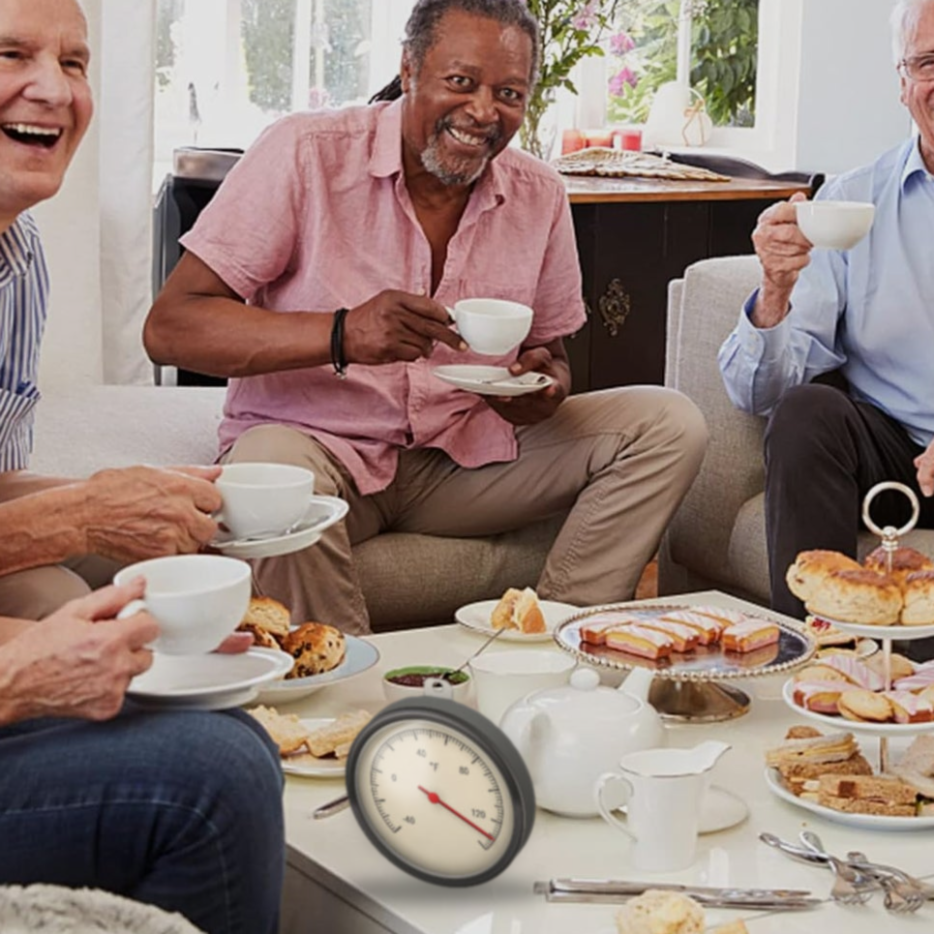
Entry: 130; °F
